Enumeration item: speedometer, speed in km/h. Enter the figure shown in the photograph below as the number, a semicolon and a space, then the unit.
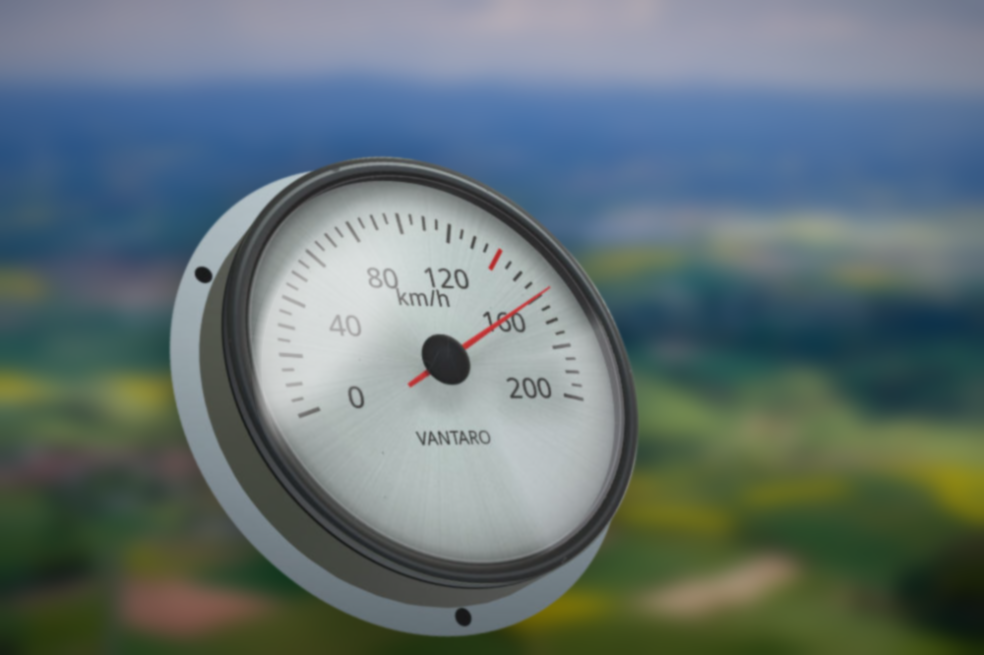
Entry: 160; km/h
